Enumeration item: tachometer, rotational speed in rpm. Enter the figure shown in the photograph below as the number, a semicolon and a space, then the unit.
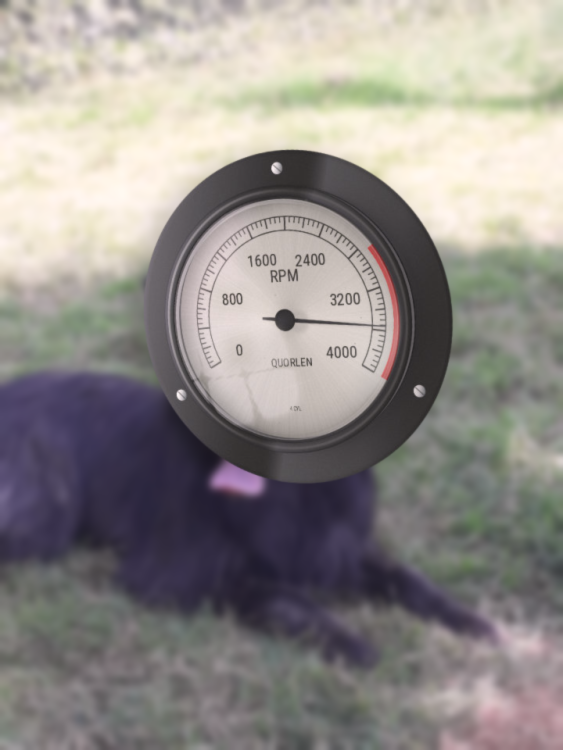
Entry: 3550; rpm
